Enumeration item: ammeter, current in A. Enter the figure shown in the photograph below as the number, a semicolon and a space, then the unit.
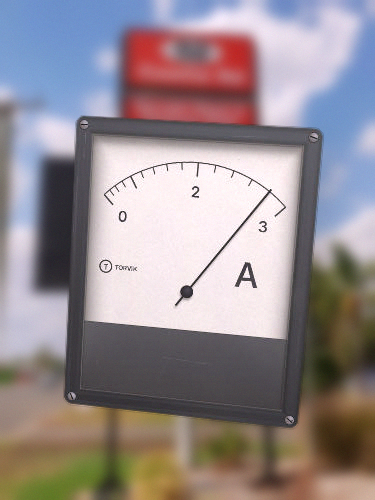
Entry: 2.8; A
